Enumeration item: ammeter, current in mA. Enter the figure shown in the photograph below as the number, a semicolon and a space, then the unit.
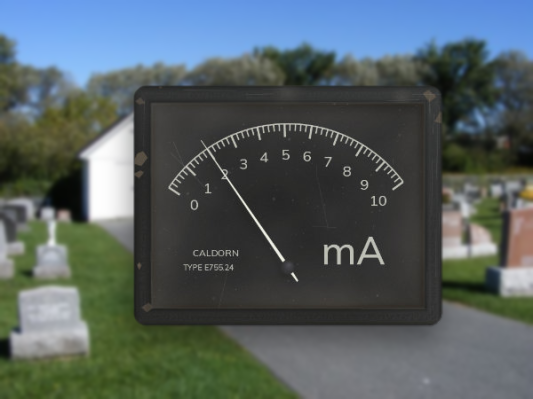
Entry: 2; mA
